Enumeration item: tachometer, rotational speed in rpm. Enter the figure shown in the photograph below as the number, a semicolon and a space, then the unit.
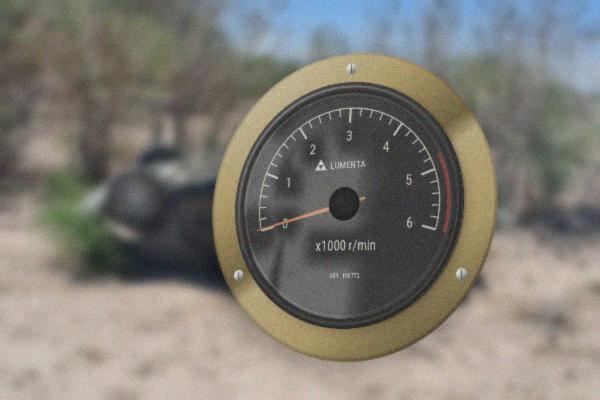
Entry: 0; rpm
